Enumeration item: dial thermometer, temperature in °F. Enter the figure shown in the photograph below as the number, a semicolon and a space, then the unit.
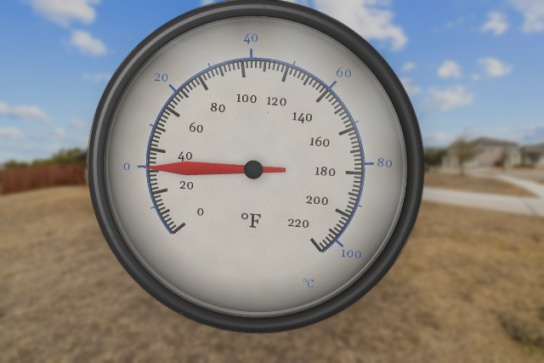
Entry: 32; °F
